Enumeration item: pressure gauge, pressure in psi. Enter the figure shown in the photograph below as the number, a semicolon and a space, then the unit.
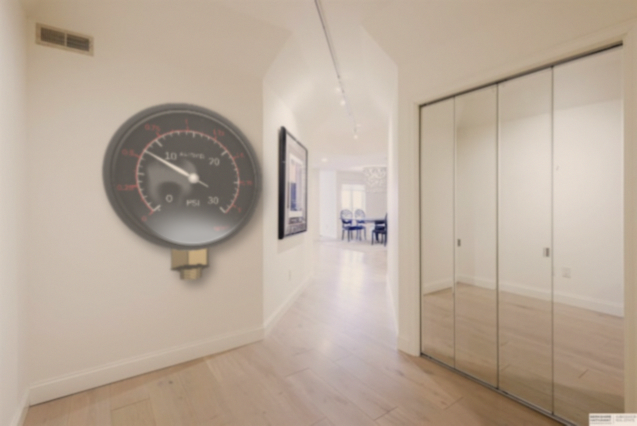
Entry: 8; psi
